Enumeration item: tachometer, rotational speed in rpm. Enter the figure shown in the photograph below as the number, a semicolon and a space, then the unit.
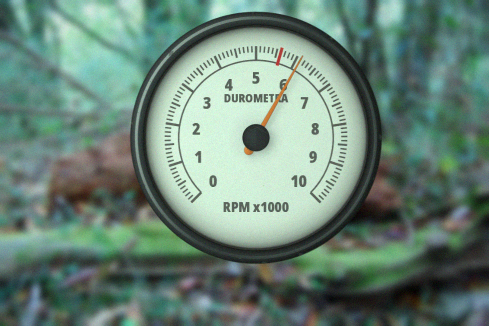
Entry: 6100; rpm
